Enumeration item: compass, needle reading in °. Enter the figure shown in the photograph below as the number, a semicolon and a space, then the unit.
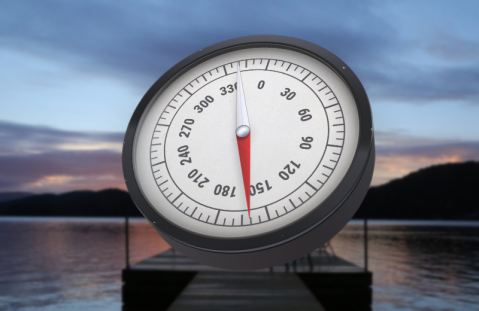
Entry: 160; °
